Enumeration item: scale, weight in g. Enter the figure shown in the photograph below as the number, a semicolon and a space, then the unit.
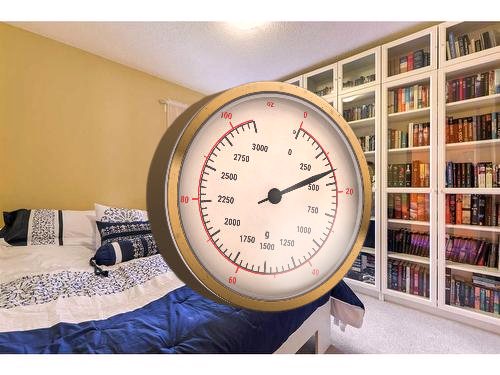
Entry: 400; g
